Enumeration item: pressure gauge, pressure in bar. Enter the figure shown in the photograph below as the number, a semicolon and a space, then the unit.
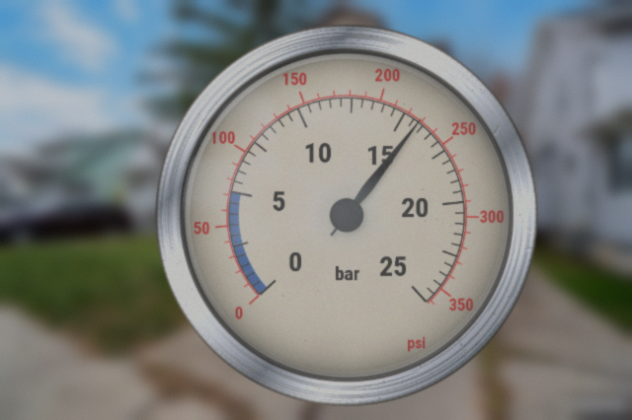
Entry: 15.75; bar
